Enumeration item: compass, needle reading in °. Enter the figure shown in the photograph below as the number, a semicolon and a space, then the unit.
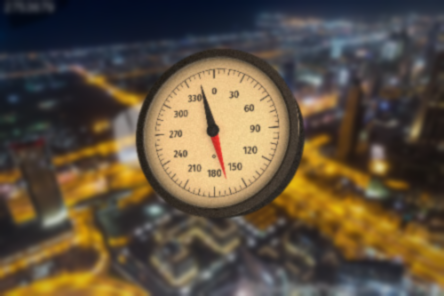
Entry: 165; °
